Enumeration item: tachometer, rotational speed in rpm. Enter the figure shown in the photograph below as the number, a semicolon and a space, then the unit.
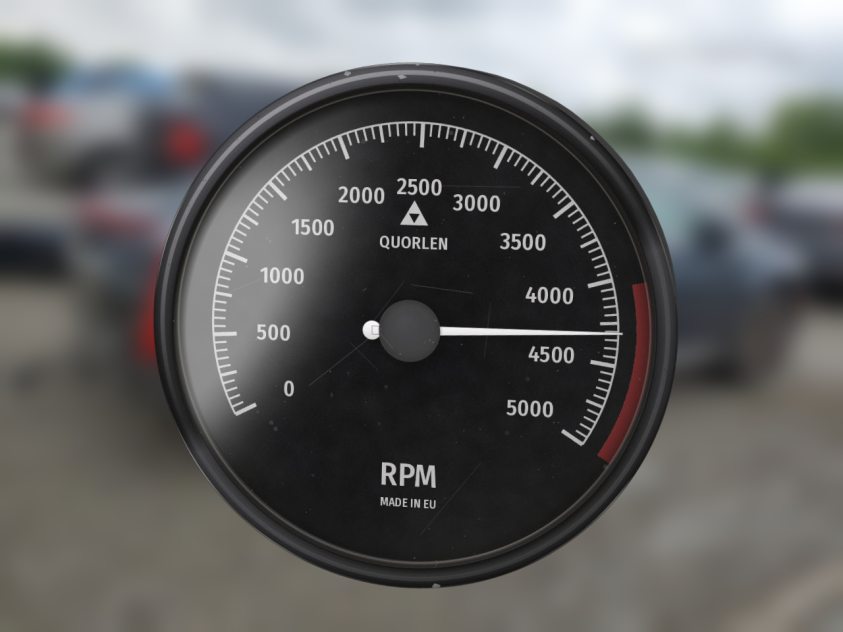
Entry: 4300; rpm
